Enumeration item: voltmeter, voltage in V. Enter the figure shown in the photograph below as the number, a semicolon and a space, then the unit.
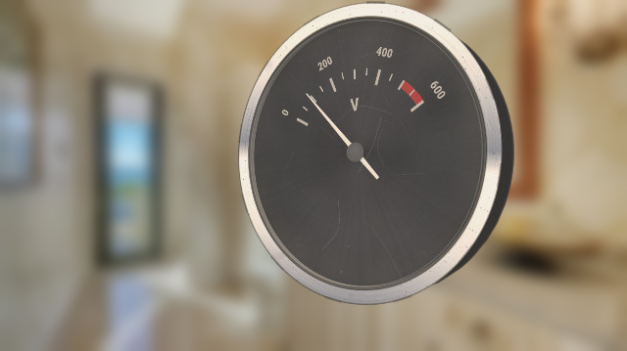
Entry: 100; V
